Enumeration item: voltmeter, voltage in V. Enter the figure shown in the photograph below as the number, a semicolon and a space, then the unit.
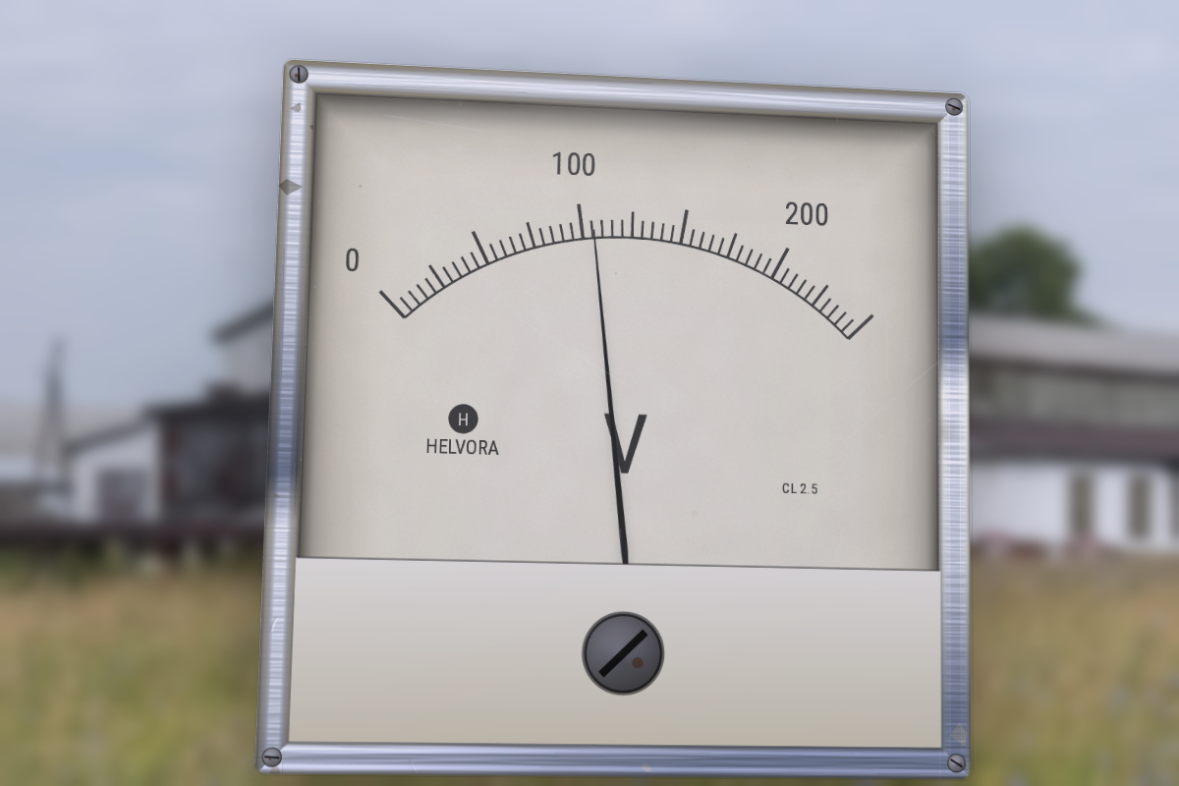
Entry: 105; V
